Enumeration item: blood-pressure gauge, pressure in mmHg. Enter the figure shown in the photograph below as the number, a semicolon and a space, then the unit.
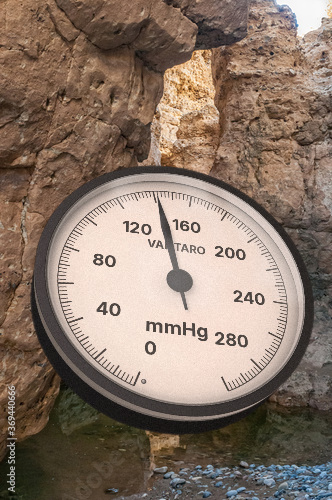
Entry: 140; mmHg
